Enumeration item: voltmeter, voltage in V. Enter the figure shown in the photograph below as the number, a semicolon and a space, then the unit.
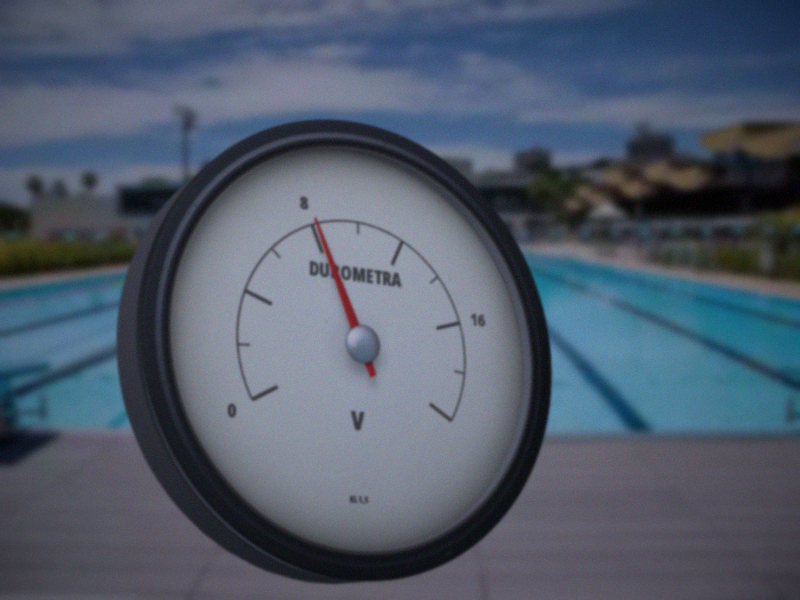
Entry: 8; V
